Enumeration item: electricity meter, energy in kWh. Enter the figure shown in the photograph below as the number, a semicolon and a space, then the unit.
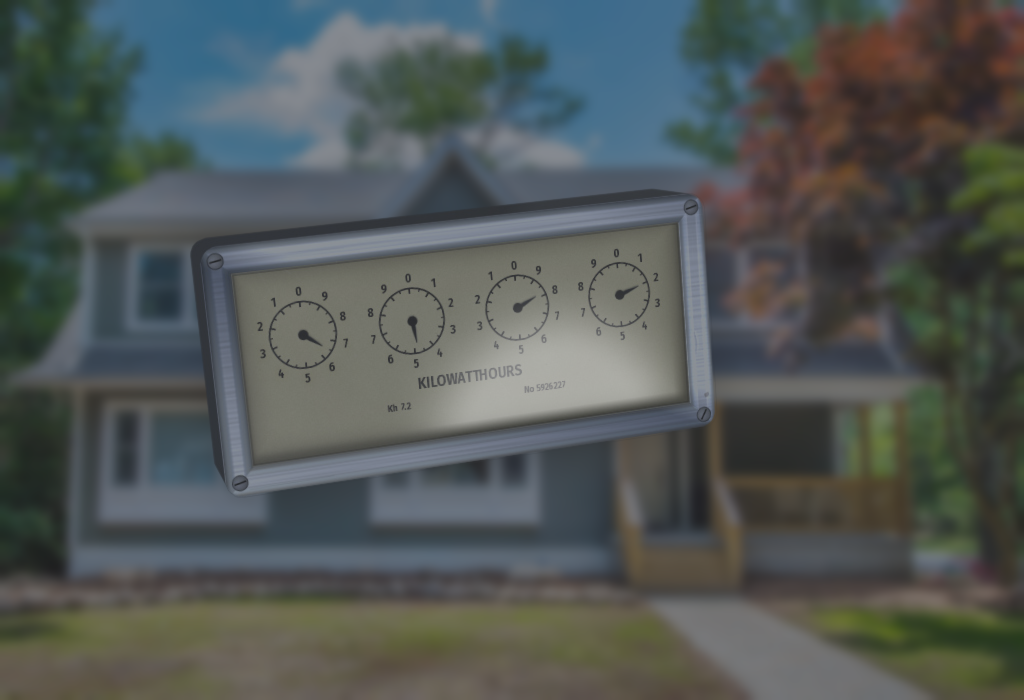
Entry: 6482; kWh
